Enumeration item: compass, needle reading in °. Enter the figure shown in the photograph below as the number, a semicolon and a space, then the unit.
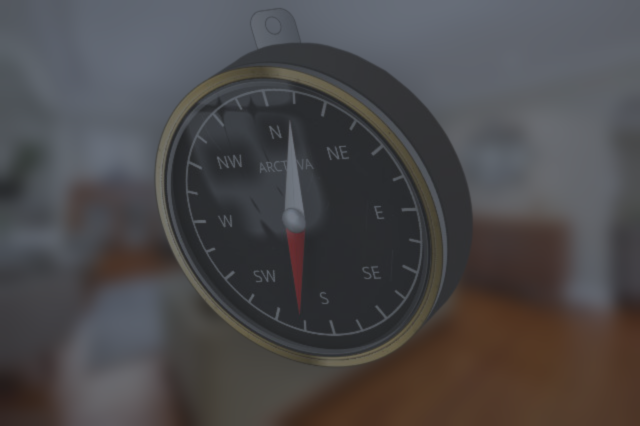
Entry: 195; °
